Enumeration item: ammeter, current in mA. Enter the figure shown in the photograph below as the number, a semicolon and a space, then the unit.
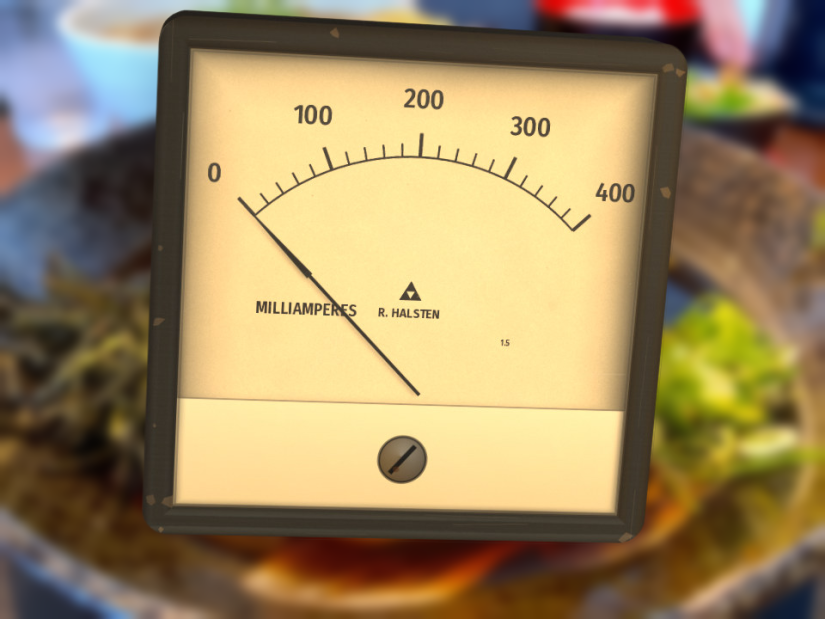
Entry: 0; mA
